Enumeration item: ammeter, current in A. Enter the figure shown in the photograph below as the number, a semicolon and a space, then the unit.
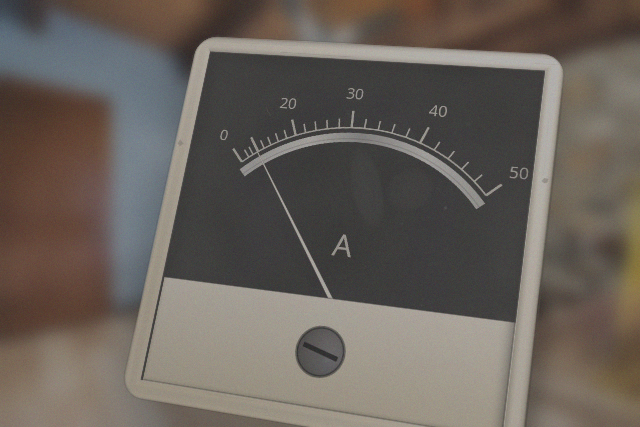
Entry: 10; A
